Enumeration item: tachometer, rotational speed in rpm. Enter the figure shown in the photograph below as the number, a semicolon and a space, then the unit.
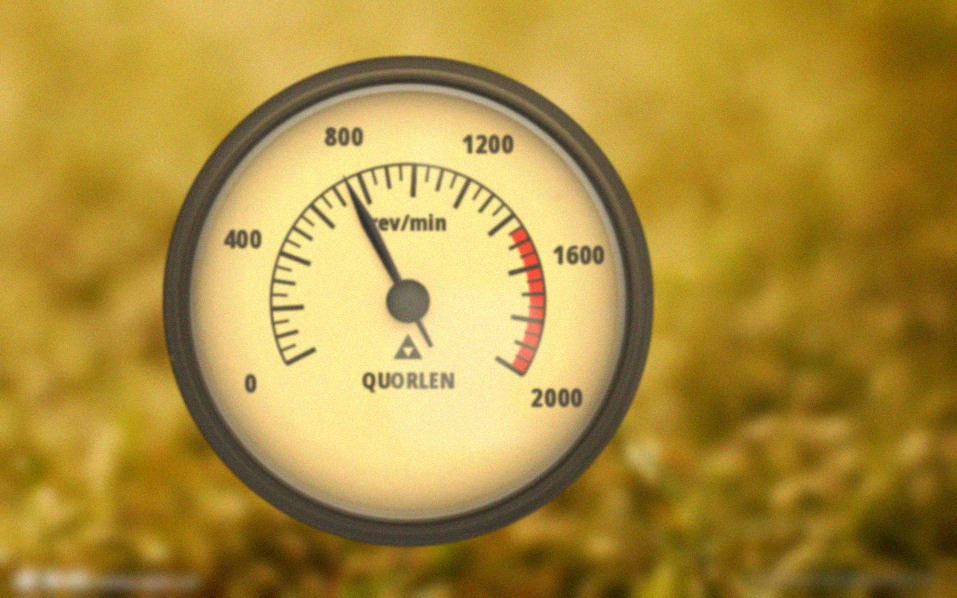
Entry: 750; rpm
